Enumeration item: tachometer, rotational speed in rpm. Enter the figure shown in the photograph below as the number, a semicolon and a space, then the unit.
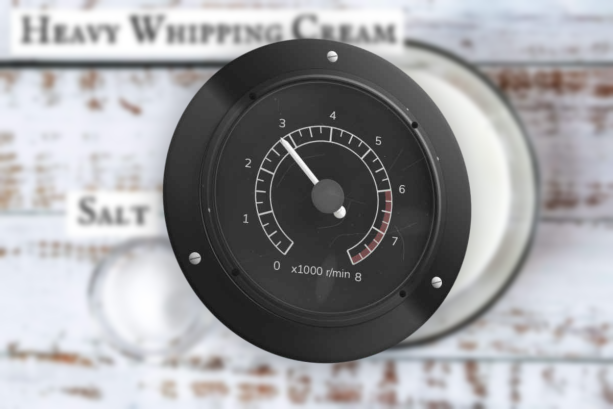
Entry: 2750; rpm
